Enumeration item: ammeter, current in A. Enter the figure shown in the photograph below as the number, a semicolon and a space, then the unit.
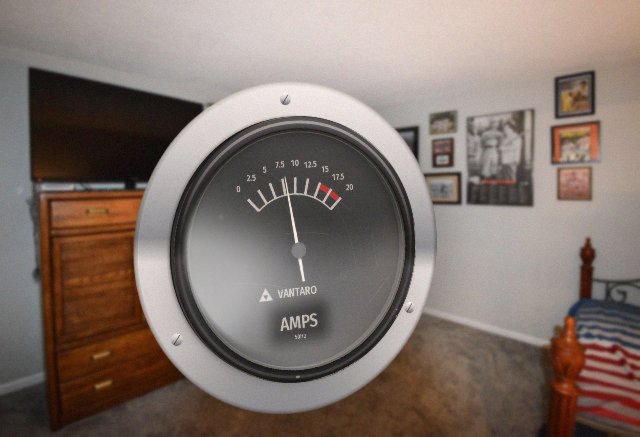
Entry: 7.5; A
